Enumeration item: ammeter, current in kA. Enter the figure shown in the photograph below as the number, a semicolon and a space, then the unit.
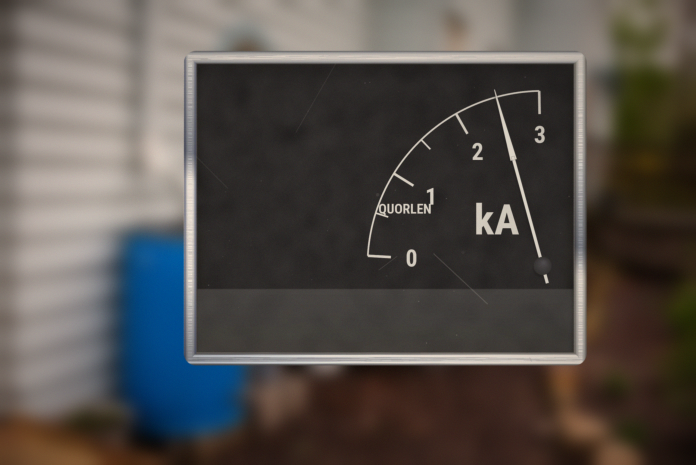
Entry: 2.5; kA
